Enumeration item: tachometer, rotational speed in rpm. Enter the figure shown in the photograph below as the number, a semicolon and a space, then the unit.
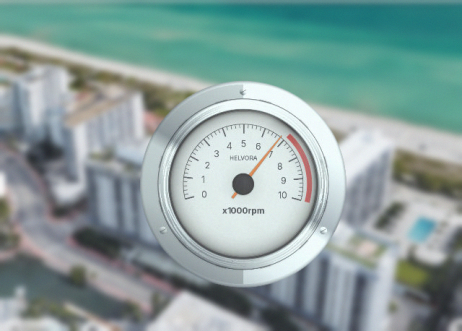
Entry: 6800; rpm
